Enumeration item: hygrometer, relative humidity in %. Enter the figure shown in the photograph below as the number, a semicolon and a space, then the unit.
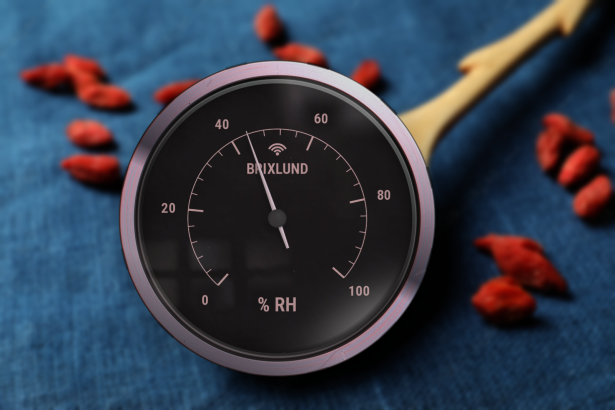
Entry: 44; %
